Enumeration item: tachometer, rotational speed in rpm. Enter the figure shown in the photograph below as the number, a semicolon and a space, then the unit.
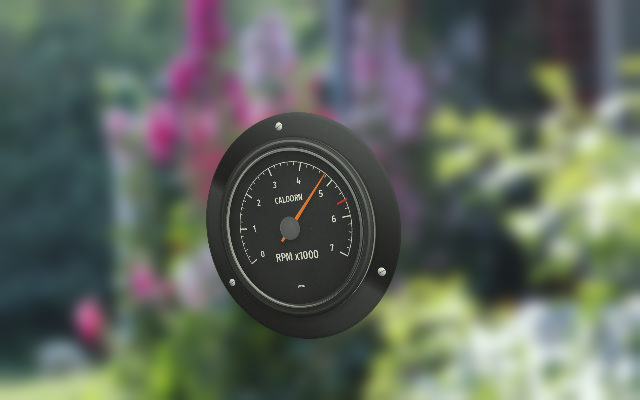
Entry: 4800; rpm
